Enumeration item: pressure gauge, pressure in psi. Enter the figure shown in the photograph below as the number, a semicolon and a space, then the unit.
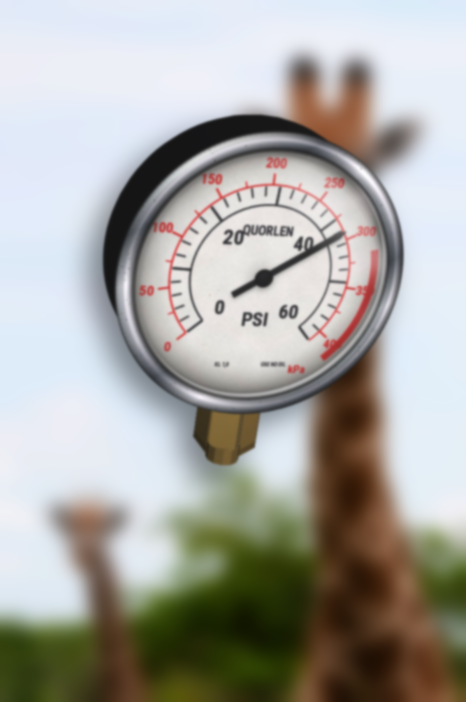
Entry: 42; psi
